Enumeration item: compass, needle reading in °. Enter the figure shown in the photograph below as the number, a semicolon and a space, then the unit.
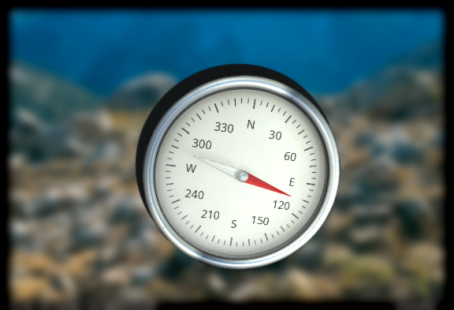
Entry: 105; °
